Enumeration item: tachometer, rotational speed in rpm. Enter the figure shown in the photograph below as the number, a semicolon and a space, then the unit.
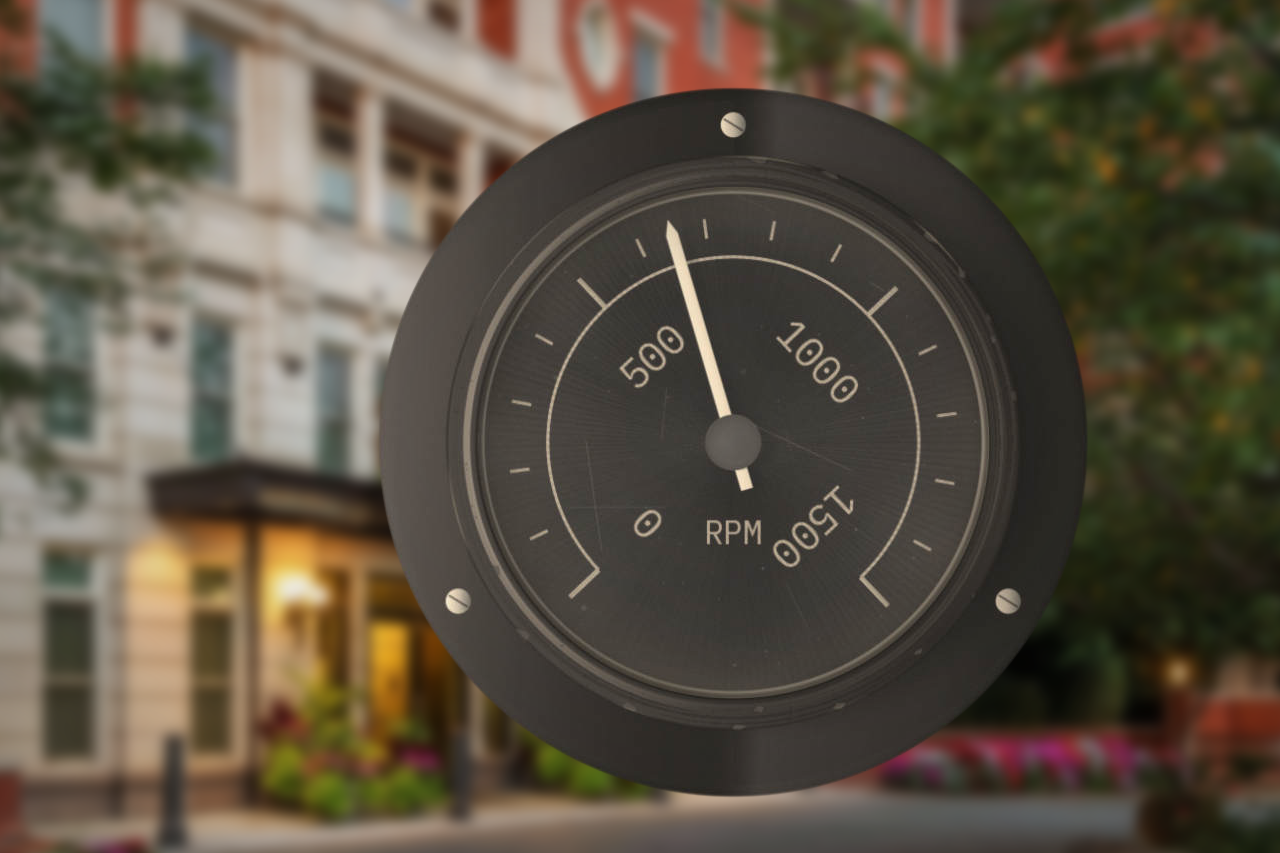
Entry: 650; rpm
